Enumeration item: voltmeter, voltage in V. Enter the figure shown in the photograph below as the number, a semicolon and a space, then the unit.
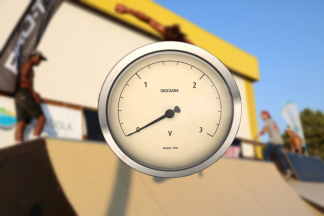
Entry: 0; V
